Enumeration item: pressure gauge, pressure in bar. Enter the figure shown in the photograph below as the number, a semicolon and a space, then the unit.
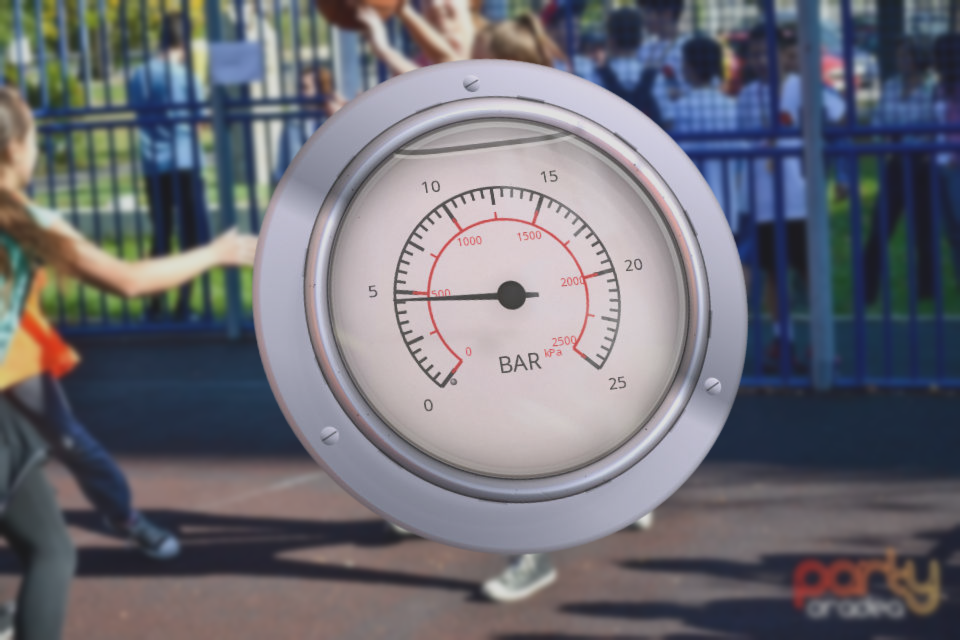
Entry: 4.5; bar
